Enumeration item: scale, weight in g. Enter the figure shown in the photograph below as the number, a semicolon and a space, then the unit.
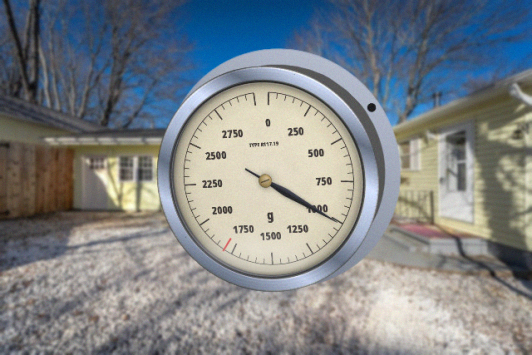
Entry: 1000; g
